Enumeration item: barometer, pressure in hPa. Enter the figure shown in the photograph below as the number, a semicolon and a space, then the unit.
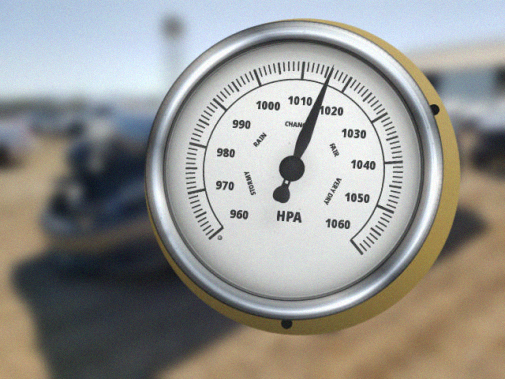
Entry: 1016; hPa
